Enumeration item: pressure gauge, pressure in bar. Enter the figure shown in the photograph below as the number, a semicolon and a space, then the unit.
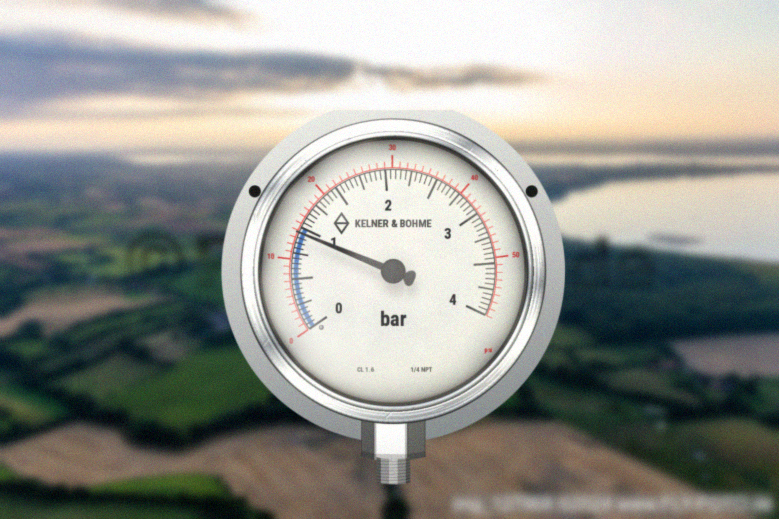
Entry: 0.95; bar
